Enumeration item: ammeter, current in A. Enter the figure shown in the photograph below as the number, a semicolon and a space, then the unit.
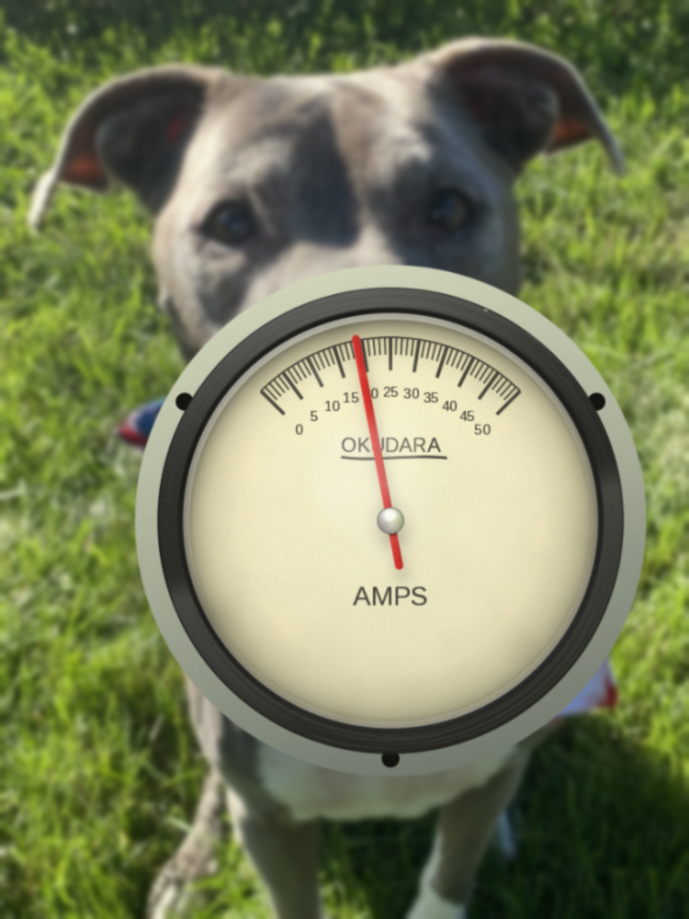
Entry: 19; A
